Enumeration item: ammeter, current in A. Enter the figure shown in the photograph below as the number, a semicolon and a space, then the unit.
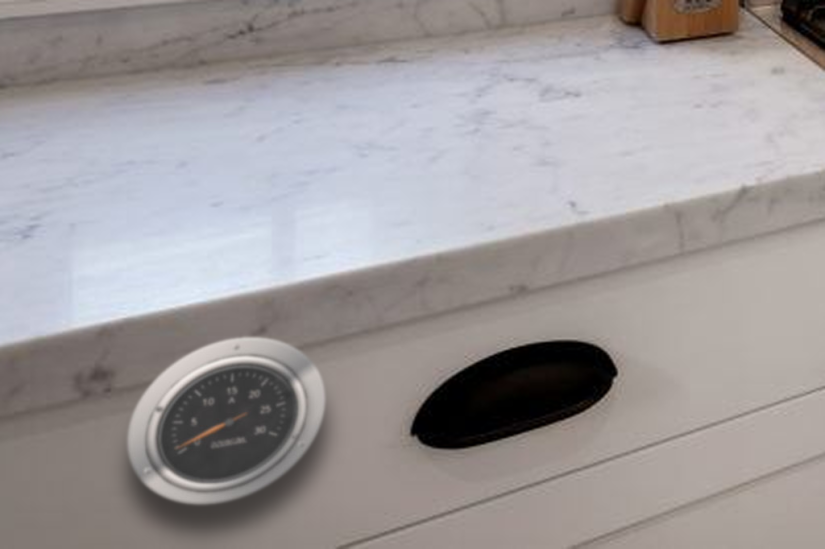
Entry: 1; A
